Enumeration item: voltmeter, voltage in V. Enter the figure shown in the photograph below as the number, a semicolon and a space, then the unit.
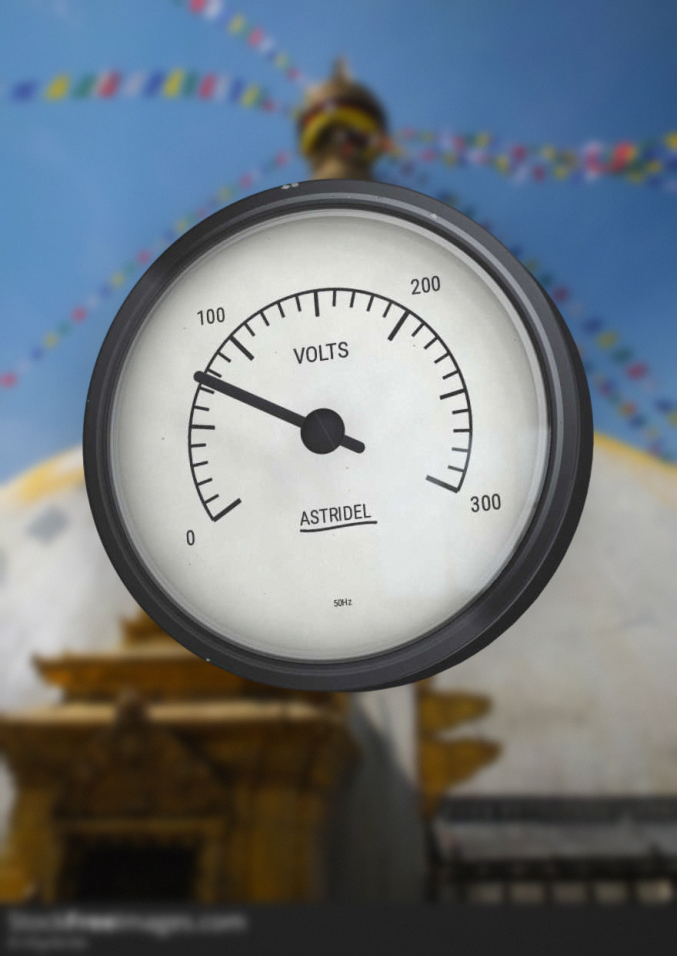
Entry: 75; V
